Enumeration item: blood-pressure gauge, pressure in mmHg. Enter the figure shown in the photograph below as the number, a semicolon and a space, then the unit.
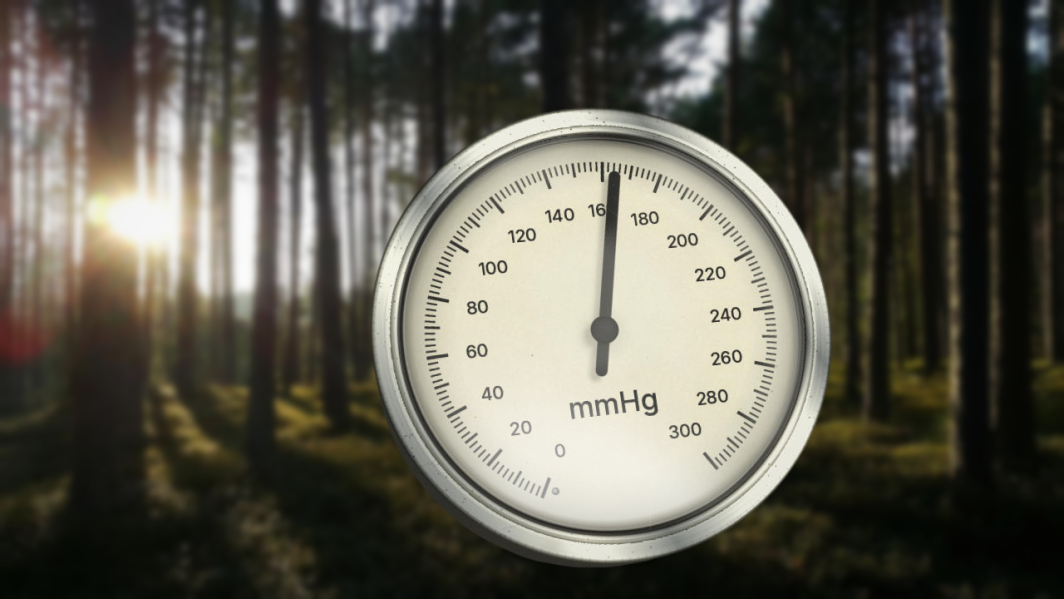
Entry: 164; mmHg
